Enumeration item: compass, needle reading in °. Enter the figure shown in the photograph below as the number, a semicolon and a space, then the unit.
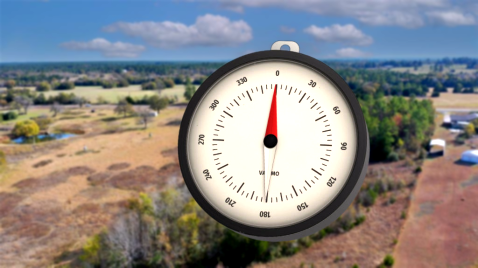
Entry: 0; °
